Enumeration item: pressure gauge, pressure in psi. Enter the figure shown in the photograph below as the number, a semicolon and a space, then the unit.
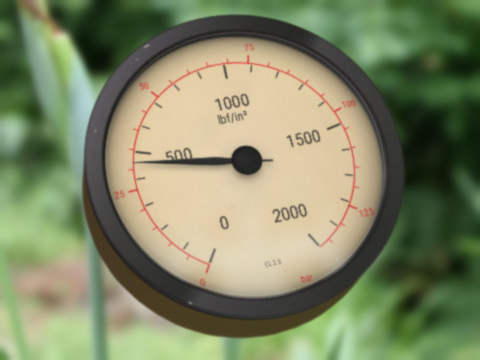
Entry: 450; psi
